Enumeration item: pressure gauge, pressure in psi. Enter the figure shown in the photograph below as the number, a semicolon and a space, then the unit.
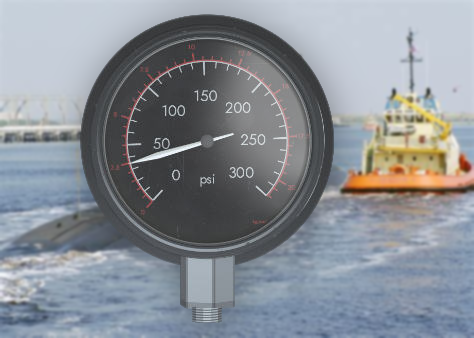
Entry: 35; psi
